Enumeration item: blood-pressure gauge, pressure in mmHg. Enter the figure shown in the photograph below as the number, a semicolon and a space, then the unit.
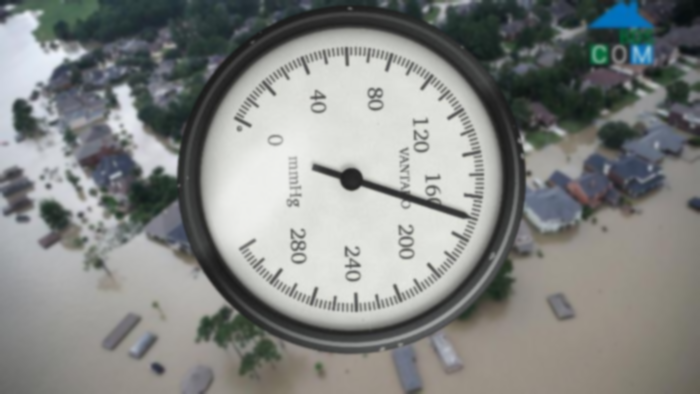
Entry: 170; mmHg
